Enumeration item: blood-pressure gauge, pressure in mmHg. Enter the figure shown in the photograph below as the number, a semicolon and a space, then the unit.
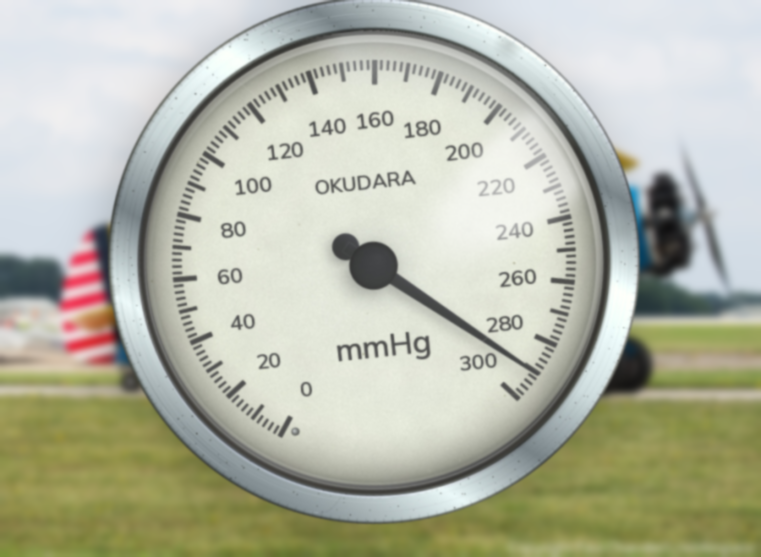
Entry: 290; mmHg
